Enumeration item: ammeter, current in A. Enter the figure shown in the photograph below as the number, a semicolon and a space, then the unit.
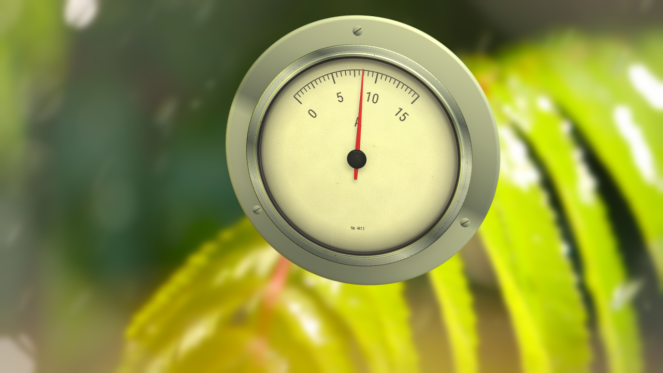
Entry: 8.5; A
